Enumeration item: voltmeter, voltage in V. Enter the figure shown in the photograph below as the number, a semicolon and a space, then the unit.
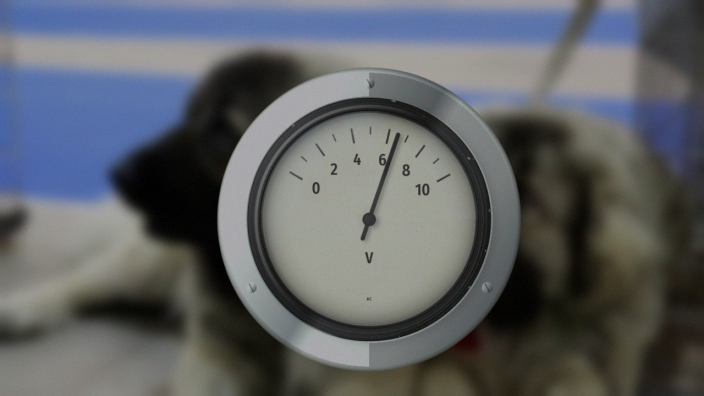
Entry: 6.5; V
